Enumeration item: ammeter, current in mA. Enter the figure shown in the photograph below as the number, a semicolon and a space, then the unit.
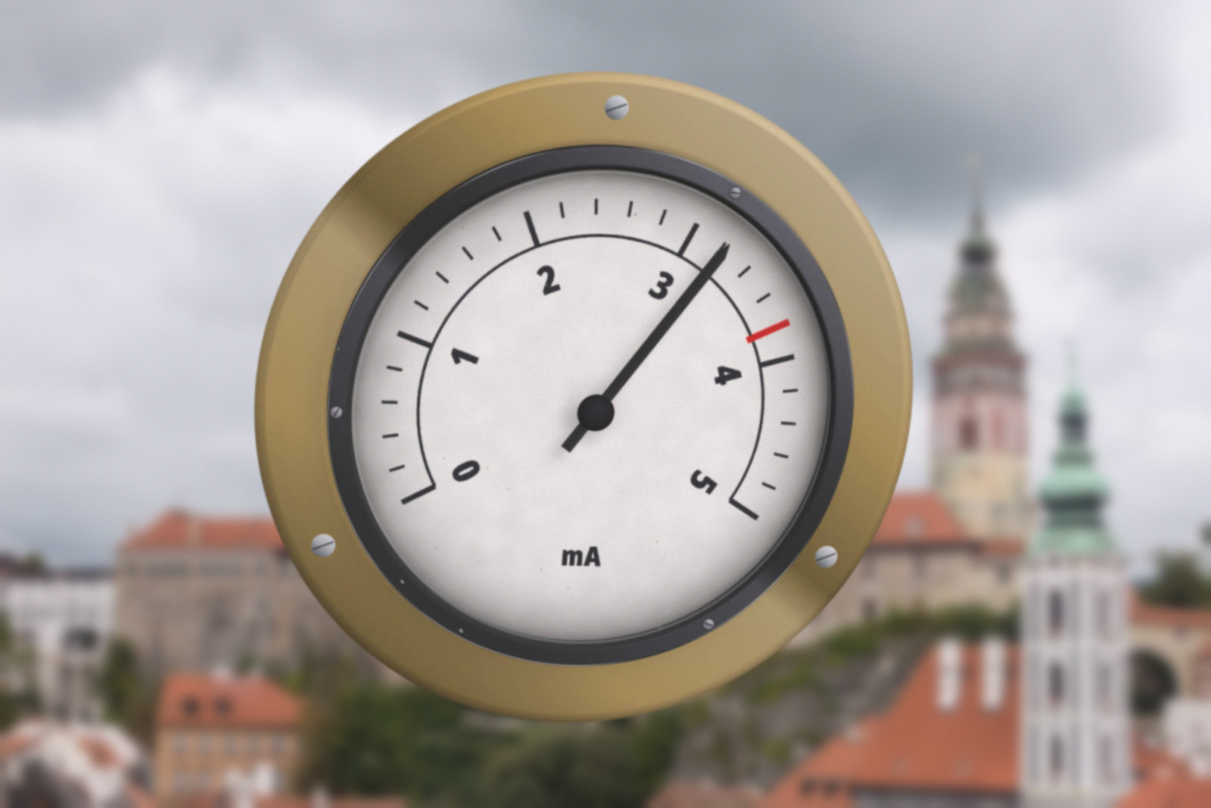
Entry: 3.2; mA
